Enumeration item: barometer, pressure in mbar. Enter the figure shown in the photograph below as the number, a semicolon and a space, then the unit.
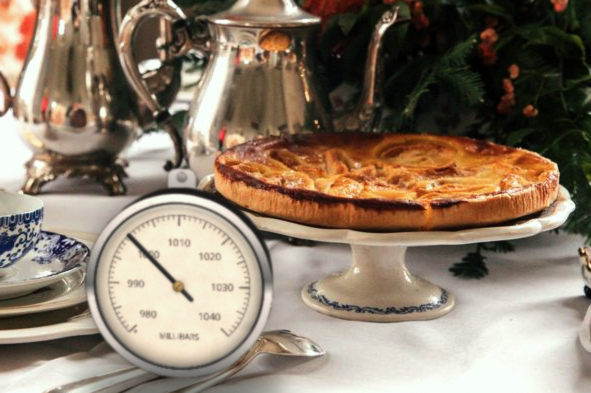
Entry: 1000; mbar
